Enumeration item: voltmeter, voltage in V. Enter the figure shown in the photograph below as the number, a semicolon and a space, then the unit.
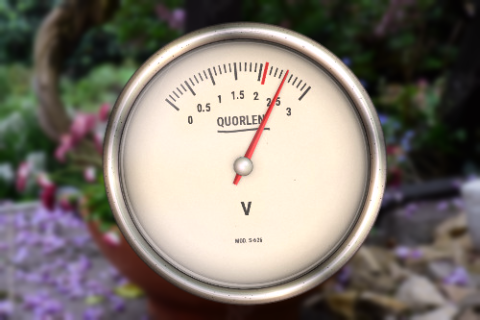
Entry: 2.5; V
